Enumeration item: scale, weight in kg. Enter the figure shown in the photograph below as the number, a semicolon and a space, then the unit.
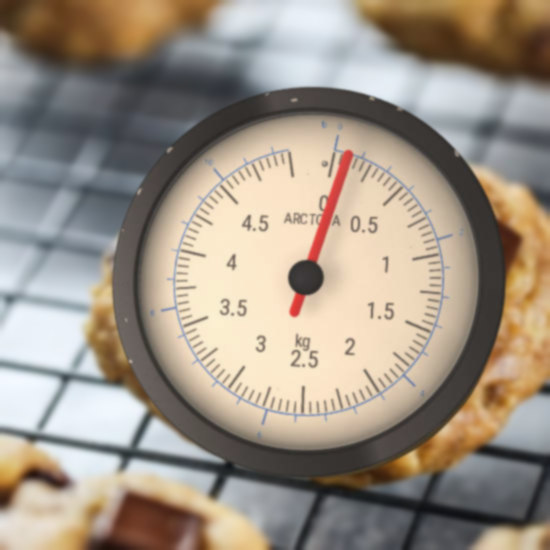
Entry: 0.1; kg
